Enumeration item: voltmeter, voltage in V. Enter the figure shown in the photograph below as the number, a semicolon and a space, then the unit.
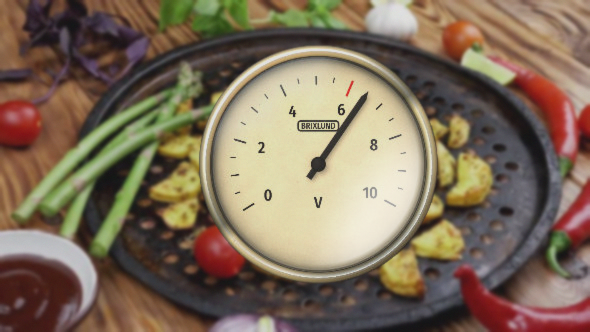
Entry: 6.5; V
